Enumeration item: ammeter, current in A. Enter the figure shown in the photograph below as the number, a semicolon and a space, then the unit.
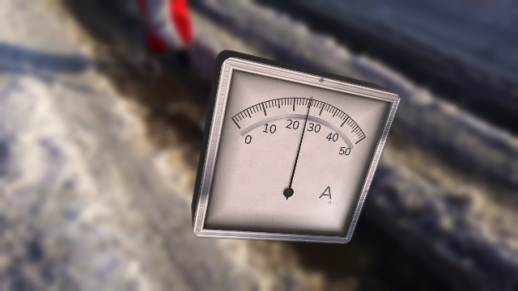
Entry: 25; A
